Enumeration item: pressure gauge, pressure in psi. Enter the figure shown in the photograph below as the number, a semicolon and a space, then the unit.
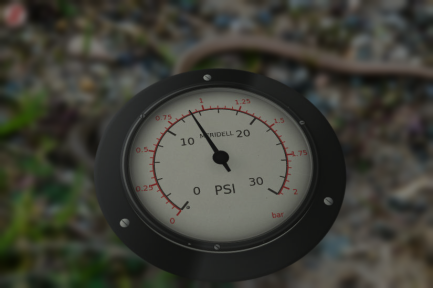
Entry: 13; psi
